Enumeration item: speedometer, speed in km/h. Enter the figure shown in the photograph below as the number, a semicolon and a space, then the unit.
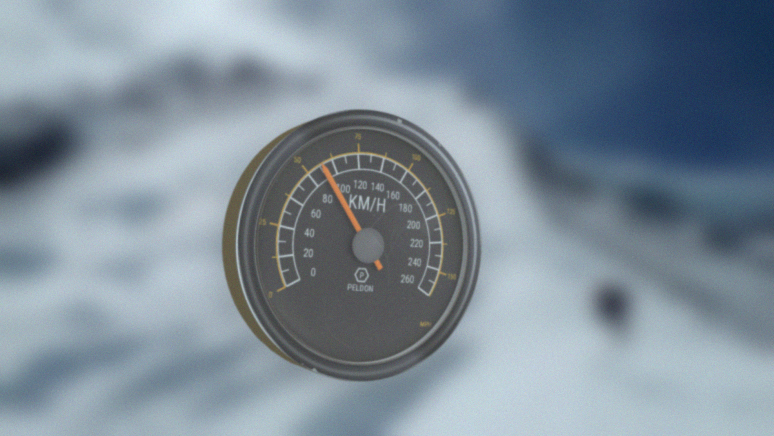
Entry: 90; km/h
